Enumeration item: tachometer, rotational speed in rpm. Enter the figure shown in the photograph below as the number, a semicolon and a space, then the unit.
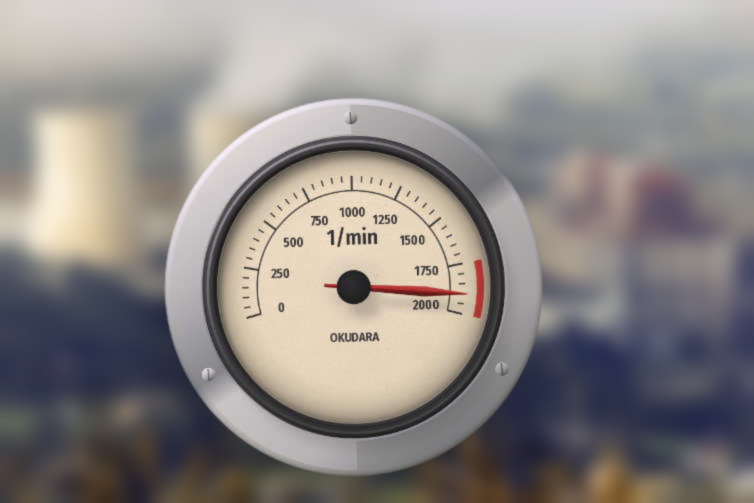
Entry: 1900; rpm
